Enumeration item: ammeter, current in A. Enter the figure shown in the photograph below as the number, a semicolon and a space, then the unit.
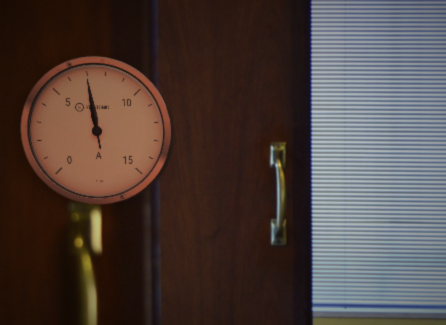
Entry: 7; A
